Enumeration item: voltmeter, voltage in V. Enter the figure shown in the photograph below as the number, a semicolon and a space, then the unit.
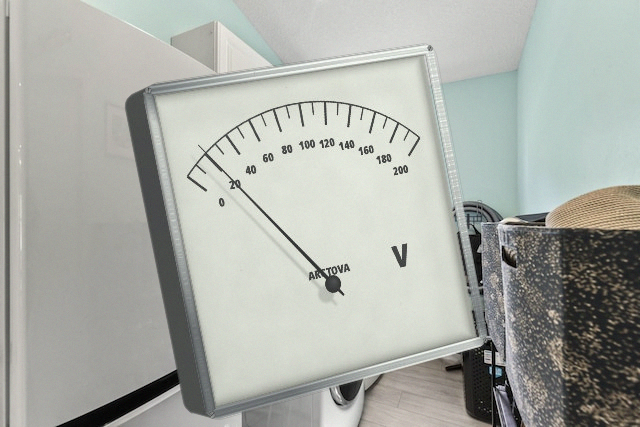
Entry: 20; V
